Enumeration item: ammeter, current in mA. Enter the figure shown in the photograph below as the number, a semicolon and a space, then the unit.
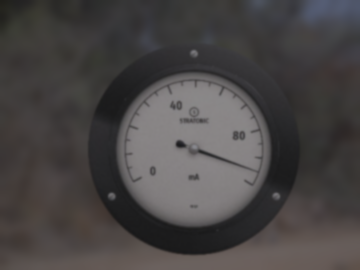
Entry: 95; mA
